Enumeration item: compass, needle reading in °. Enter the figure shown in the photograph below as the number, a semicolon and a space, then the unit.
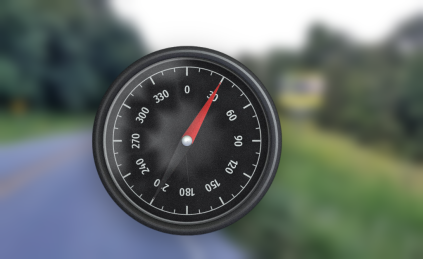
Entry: 30; °
